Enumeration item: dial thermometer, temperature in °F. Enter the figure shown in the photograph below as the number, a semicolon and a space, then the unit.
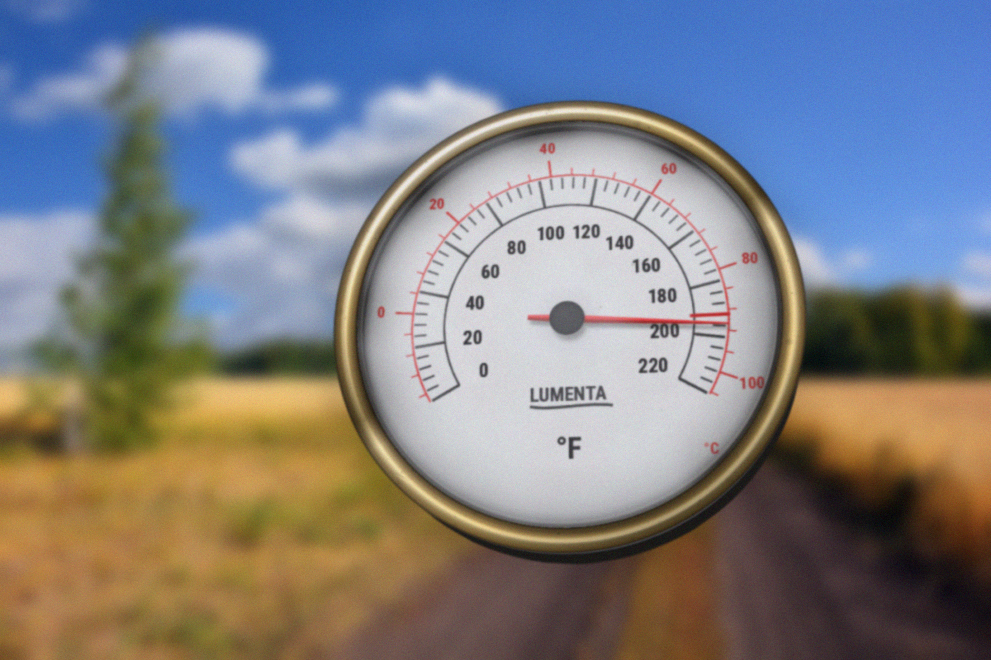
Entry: 196; °F
